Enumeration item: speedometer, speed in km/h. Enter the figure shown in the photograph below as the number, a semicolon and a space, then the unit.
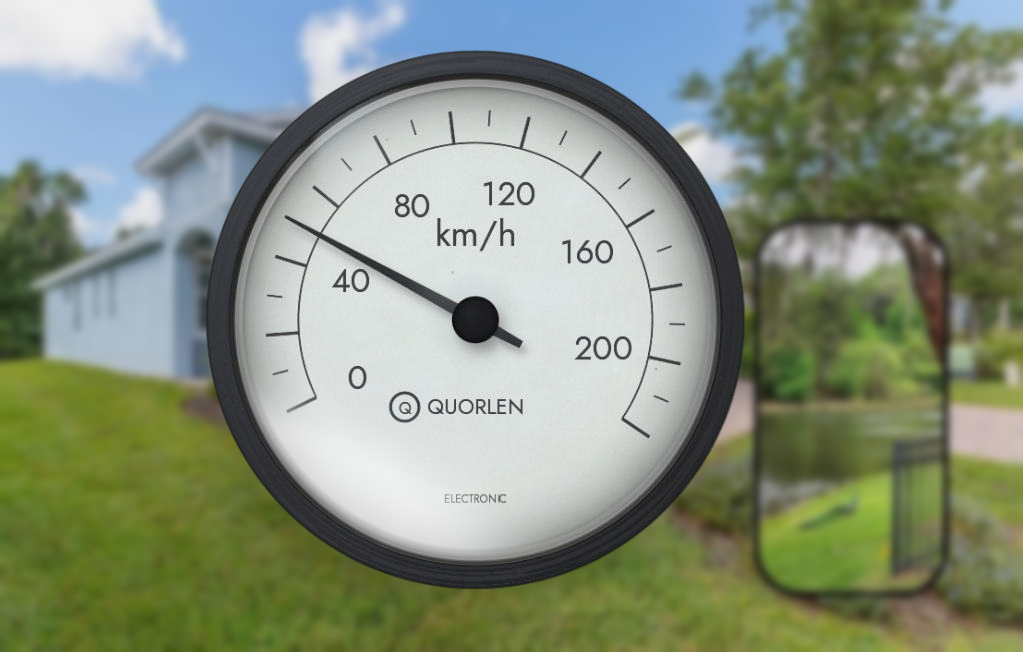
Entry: 50; km/h
